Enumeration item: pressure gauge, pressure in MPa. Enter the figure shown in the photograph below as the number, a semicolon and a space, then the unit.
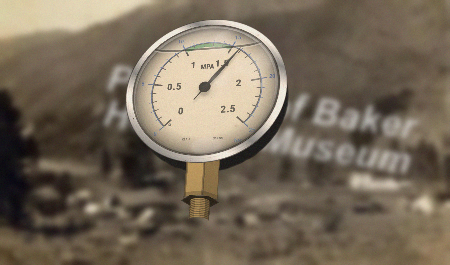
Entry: 1.6; MPa
